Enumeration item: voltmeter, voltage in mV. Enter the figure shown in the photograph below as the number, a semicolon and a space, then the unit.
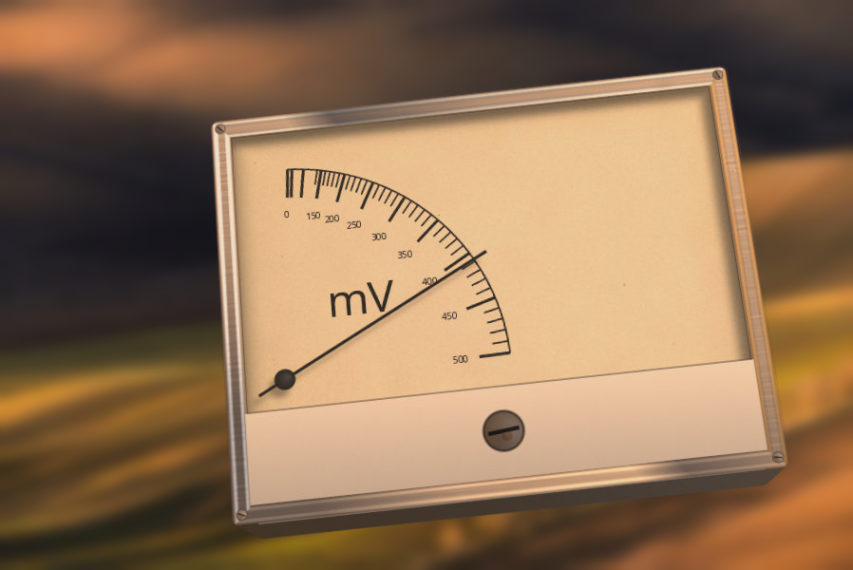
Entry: 410; mV
